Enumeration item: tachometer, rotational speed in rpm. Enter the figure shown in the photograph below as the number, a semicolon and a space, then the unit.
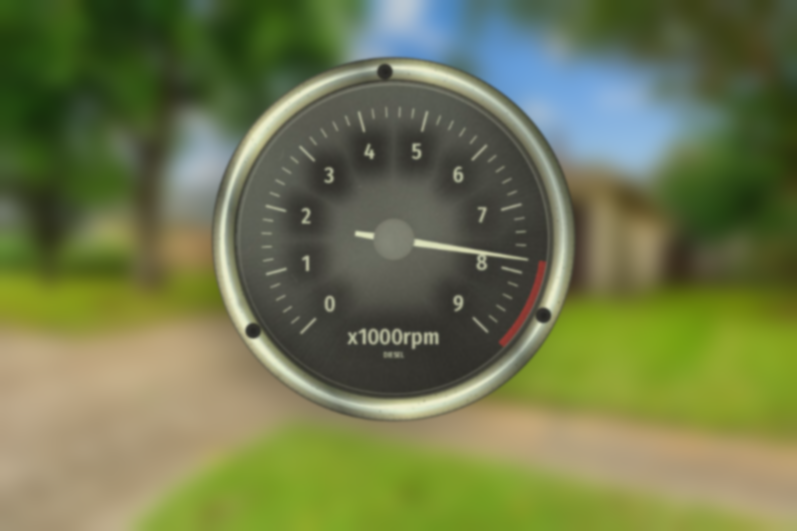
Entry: 7800; rpm
